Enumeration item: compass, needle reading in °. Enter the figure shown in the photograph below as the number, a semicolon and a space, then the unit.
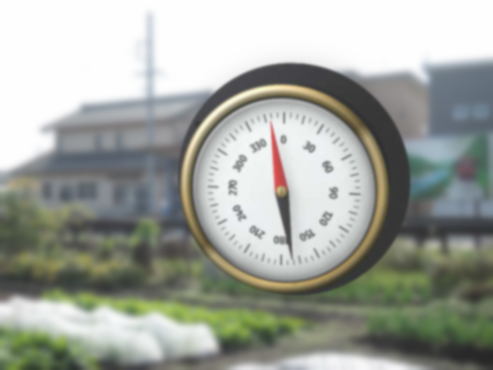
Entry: 350; °
